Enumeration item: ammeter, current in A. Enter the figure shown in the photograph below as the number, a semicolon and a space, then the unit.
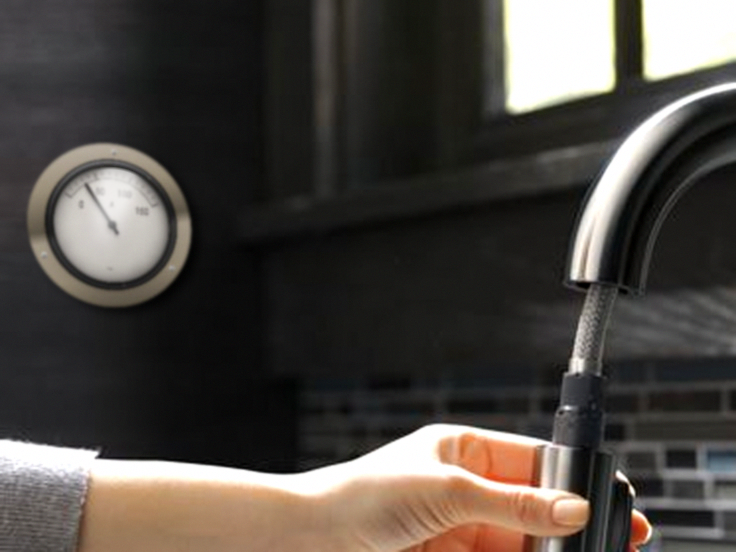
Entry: 30; A
